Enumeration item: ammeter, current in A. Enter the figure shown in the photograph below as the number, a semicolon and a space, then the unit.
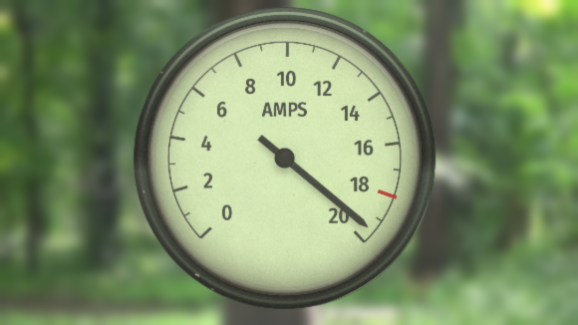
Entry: 19.5; A
